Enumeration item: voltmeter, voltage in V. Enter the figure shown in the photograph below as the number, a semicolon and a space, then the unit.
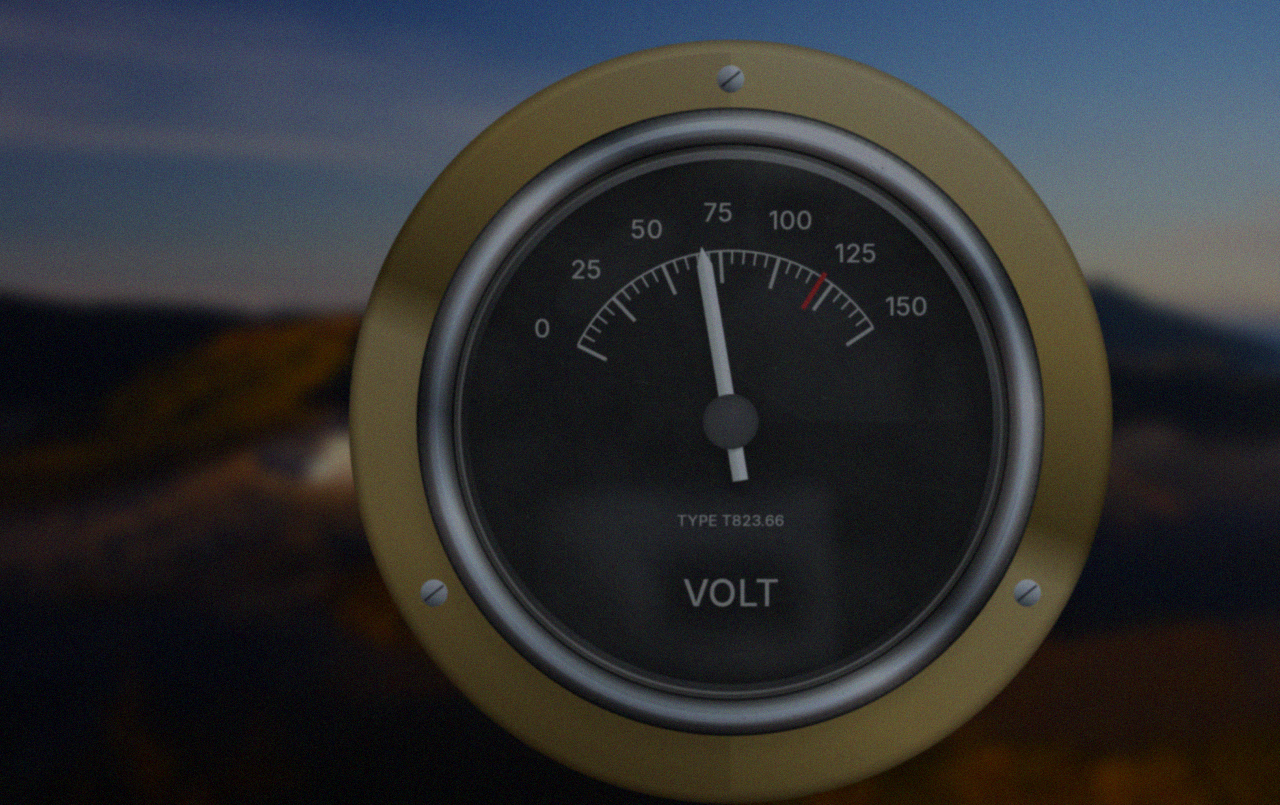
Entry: 67.5; V
